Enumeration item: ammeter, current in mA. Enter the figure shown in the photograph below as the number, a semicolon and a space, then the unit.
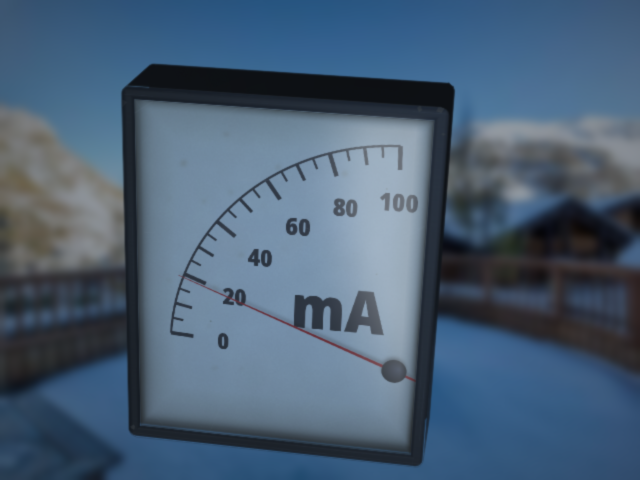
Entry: 20; mA
